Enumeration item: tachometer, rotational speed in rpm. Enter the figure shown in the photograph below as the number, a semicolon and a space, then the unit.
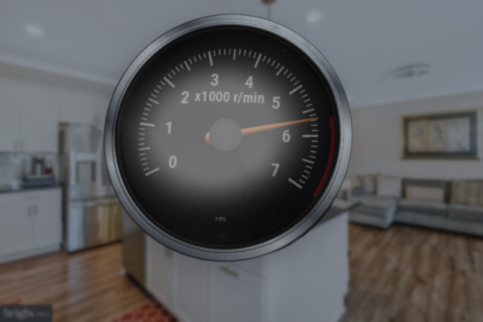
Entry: 5700; rpm
